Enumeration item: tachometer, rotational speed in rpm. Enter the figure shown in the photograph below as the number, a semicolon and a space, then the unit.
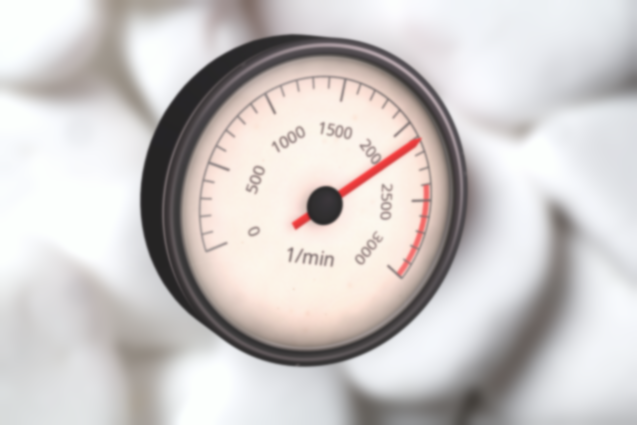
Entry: 2100; rpm
